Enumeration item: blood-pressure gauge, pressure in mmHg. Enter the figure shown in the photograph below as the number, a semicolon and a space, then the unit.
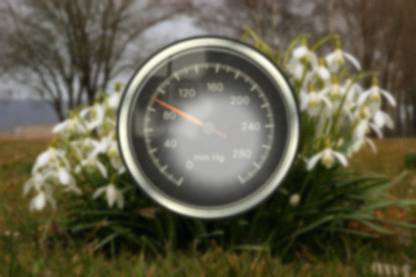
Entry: 90; mmHg
